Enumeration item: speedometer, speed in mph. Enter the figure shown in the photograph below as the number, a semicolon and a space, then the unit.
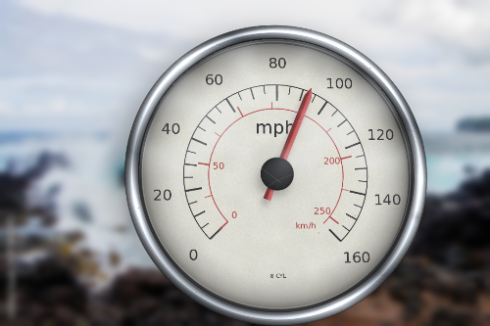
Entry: 92.5; mph
